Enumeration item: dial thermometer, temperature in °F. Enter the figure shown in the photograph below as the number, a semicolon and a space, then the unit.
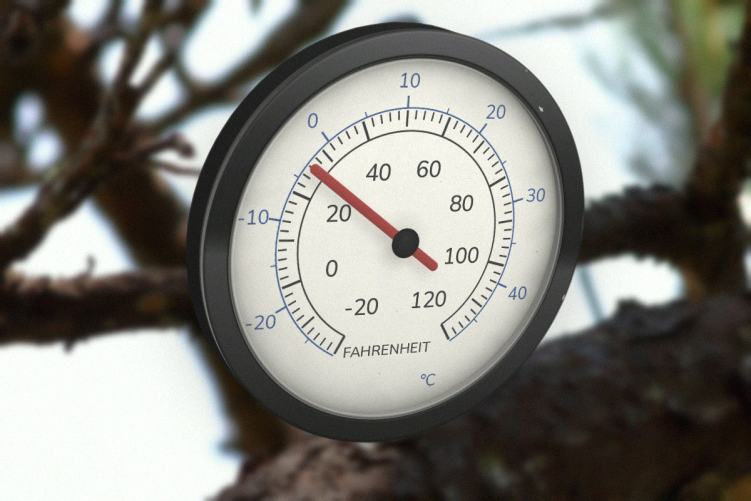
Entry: 26; °F
